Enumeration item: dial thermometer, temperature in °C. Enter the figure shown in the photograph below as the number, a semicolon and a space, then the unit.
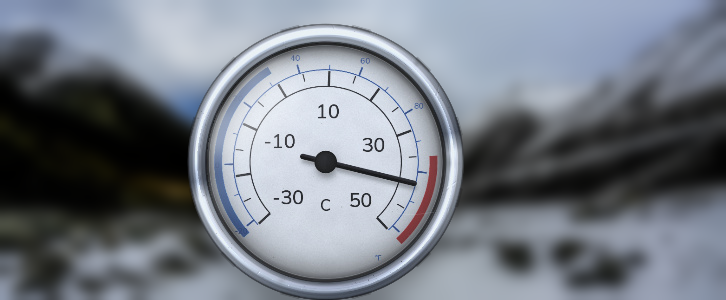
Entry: 40; °C
